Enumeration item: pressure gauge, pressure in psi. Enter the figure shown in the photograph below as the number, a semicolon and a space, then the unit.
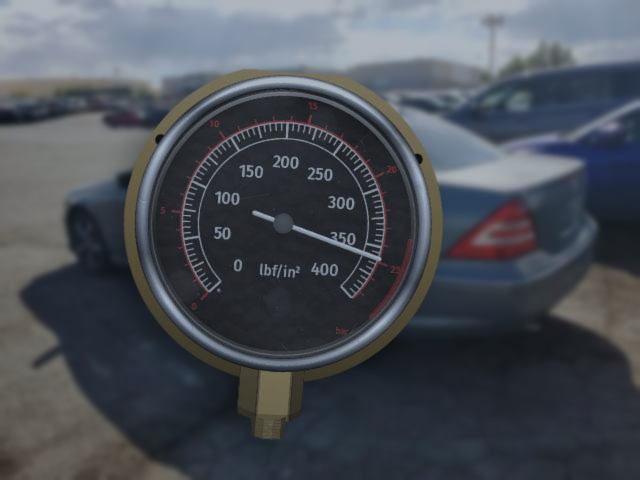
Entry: 360; psi
